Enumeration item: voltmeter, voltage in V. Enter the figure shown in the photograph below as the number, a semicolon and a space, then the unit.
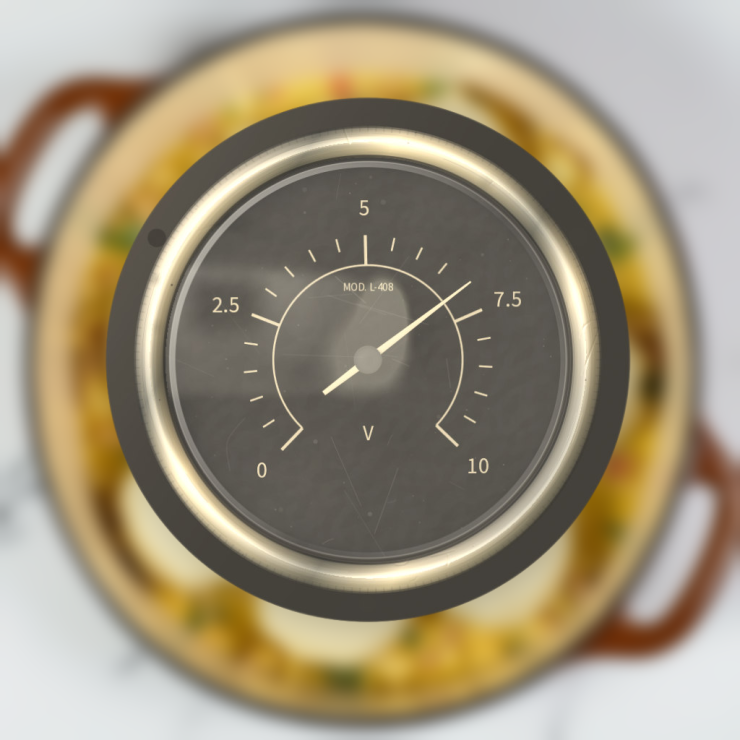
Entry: 7; V
